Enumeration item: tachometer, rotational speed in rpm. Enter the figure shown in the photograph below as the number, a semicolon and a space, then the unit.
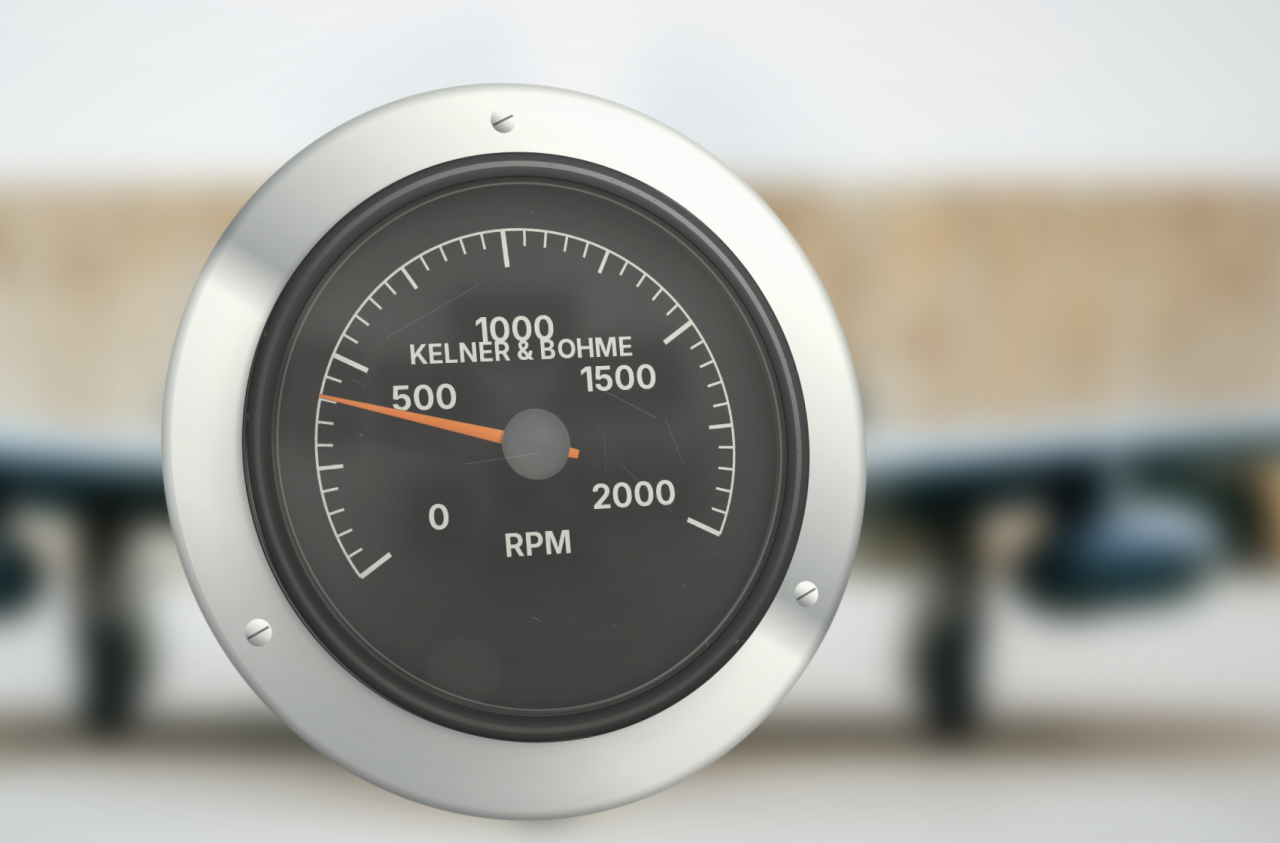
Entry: 400; rpm
